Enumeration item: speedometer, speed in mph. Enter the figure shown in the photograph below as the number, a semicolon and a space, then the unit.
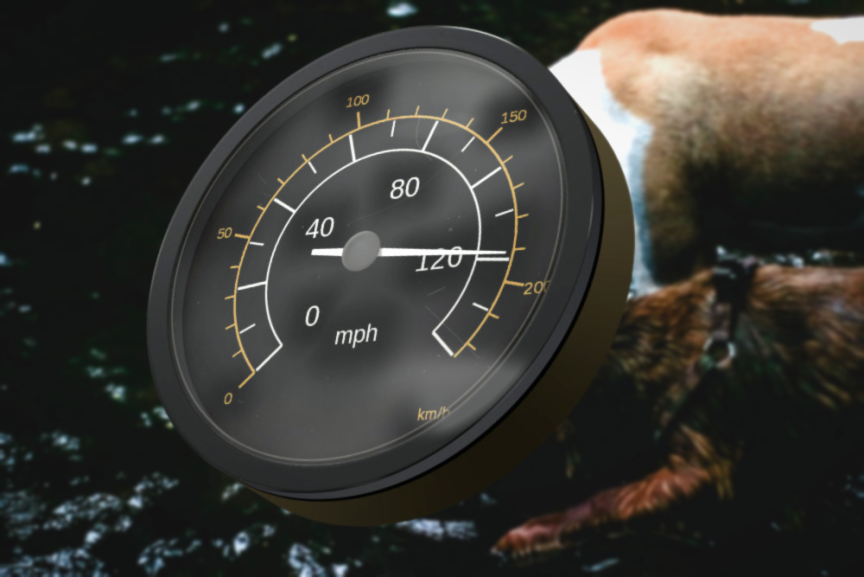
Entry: 120; mph
